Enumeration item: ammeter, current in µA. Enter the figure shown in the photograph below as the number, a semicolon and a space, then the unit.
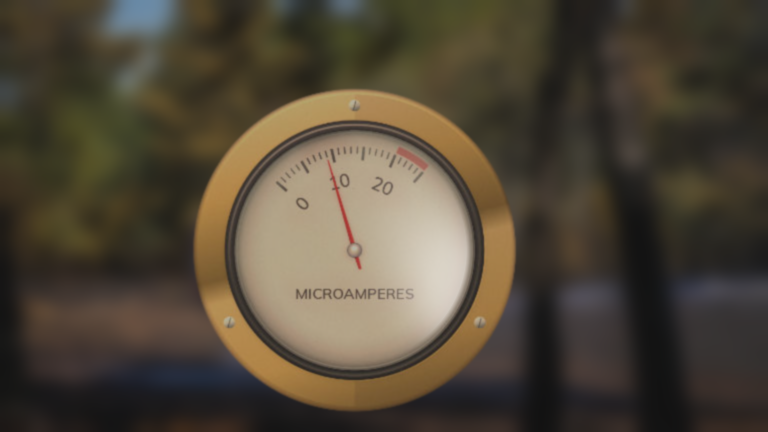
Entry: 9; µA
